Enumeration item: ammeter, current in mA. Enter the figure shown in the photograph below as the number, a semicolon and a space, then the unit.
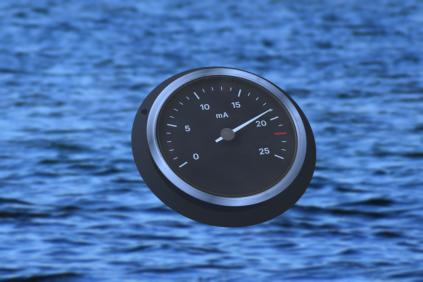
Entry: 19; mA
